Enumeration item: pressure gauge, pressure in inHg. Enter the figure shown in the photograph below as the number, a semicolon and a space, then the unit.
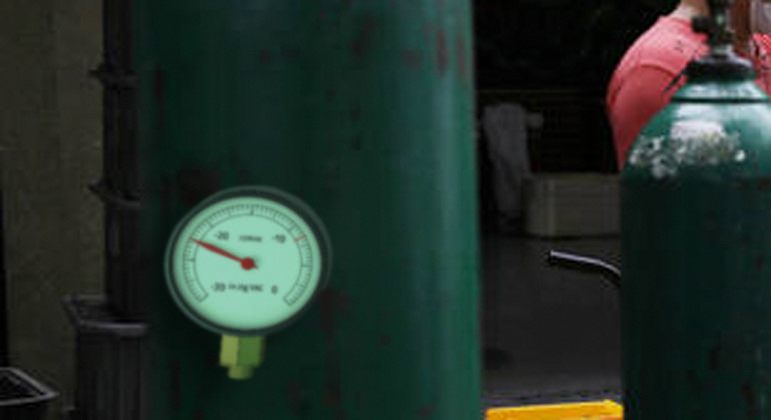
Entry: -22.5; inHg
